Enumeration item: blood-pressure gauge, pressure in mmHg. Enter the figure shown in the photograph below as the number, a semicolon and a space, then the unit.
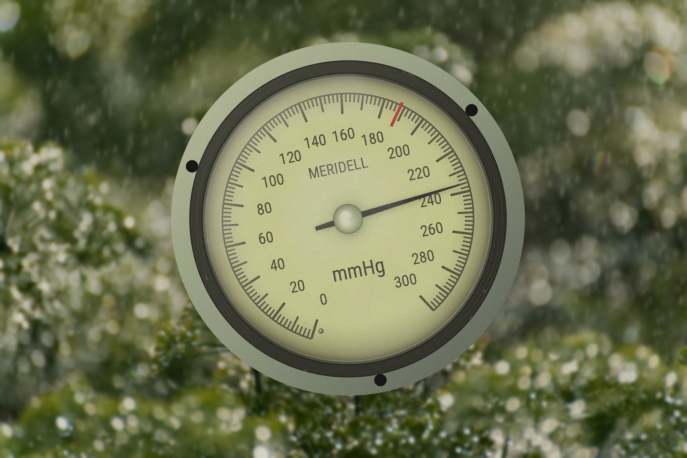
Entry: 236; mmHg
